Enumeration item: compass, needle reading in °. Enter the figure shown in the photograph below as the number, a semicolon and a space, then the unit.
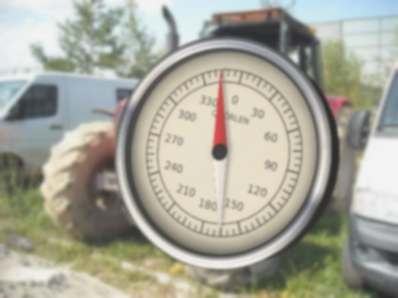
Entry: 345; °
